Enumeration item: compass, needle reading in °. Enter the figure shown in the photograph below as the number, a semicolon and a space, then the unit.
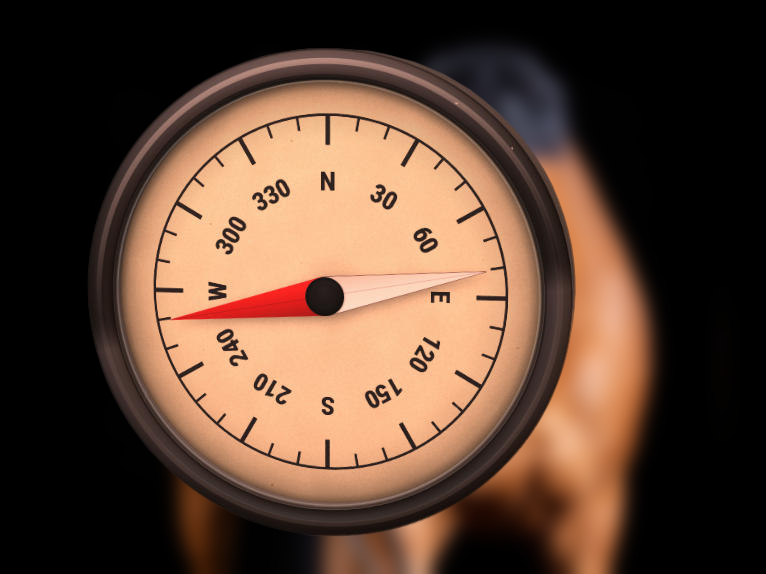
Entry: 260; °
